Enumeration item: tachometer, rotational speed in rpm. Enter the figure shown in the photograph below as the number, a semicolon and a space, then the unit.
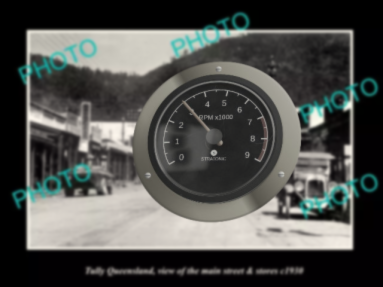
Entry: 3000; rpm
